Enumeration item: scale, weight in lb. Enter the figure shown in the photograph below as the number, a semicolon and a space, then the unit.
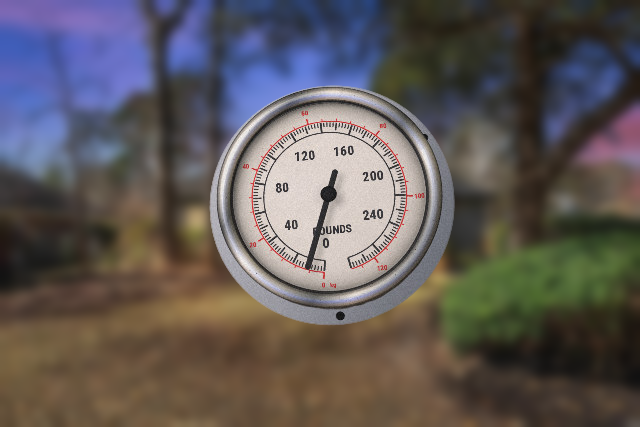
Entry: 10; lb
